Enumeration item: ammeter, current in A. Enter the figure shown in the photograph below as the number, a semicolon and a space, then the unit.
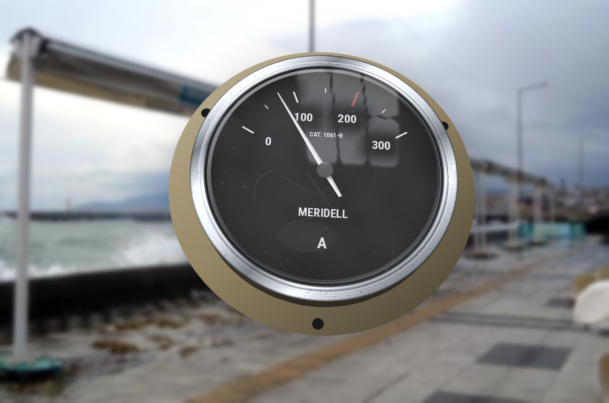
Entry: 75; A
